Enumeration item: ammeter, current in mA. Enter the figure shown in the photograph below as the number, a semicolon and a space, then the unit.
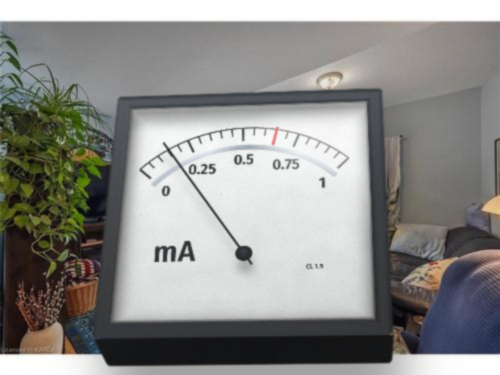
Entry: 0.15; mA
